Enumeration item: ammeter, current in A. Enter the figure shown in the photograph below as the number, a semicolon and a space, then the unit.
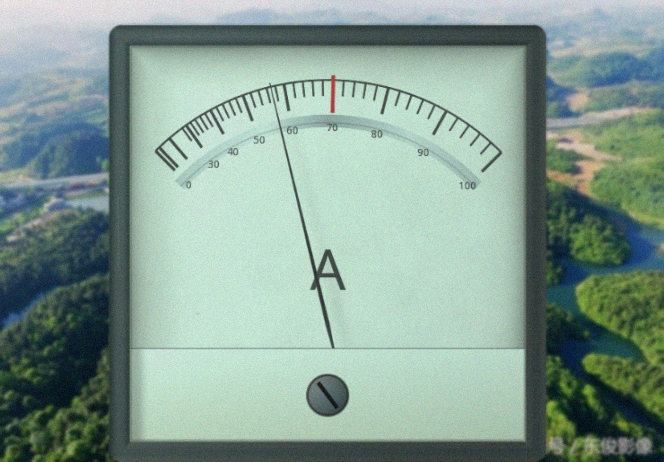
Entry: 57; A
